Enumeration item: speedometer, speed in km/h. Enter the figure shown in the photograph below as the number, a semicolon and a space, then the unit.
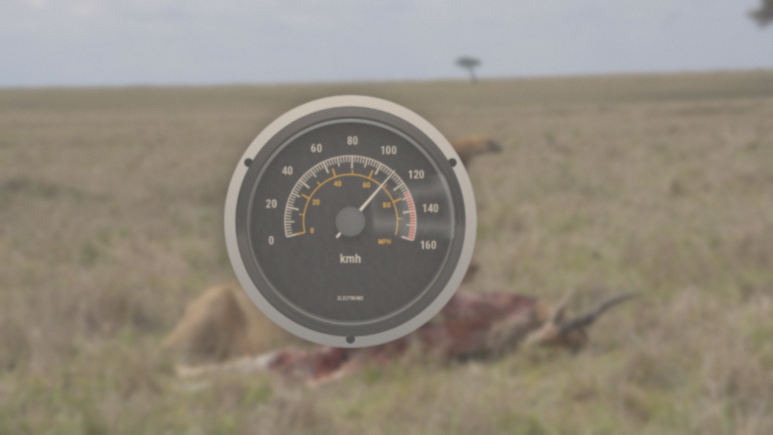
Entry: 110; km/h
